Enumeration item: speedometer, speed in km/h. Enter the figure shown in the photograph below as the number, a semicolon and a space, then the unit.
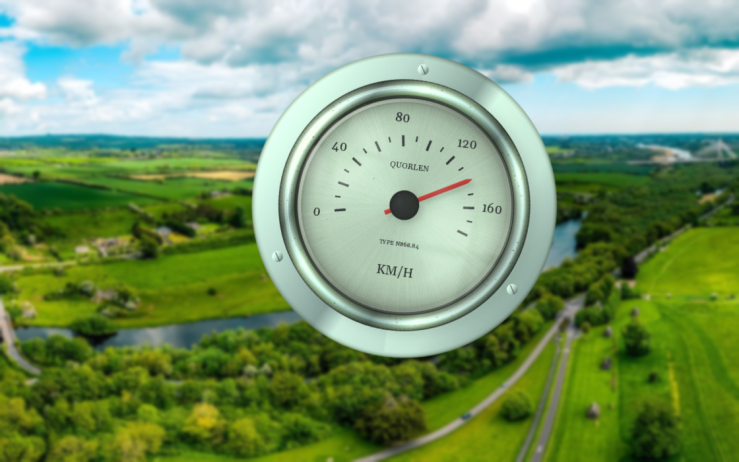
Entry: 140; km/h
